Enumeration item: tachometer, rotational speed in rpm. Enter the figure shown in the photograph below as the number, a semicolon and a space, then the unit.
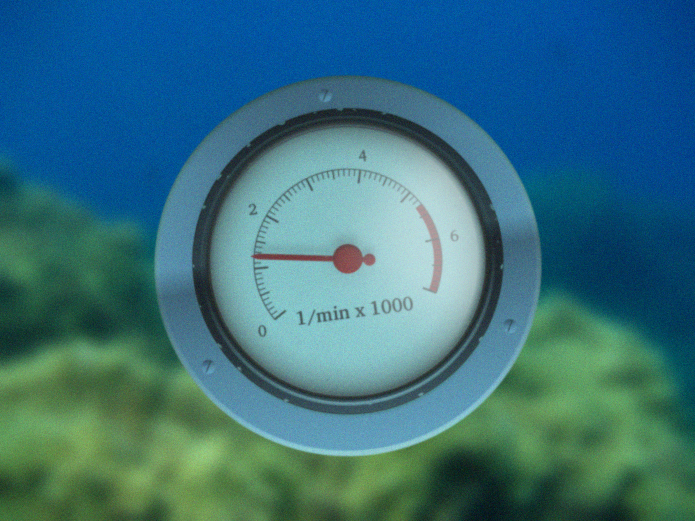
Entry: 1200; rpm
